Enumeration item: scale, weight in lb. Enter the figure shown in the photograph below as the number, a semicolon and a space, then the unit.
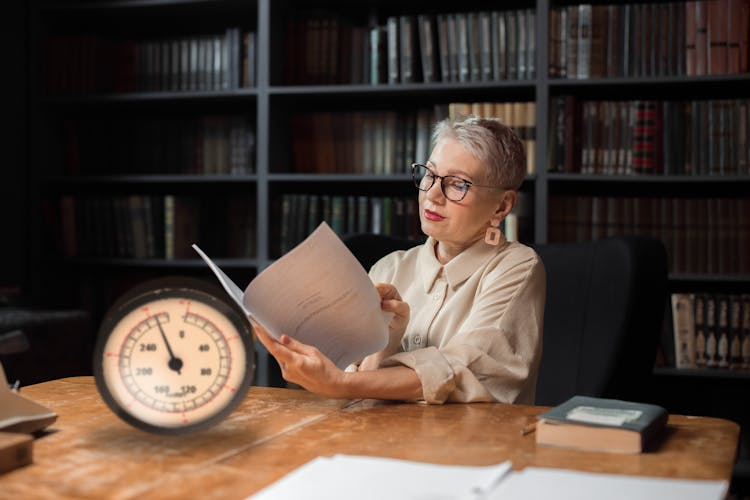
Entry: 270; lb
